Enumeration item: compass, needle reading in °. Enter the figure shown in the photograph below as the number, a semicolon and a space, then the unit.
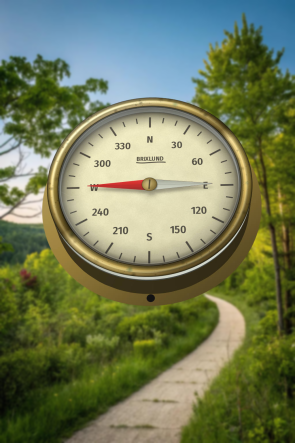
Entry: 270; °
